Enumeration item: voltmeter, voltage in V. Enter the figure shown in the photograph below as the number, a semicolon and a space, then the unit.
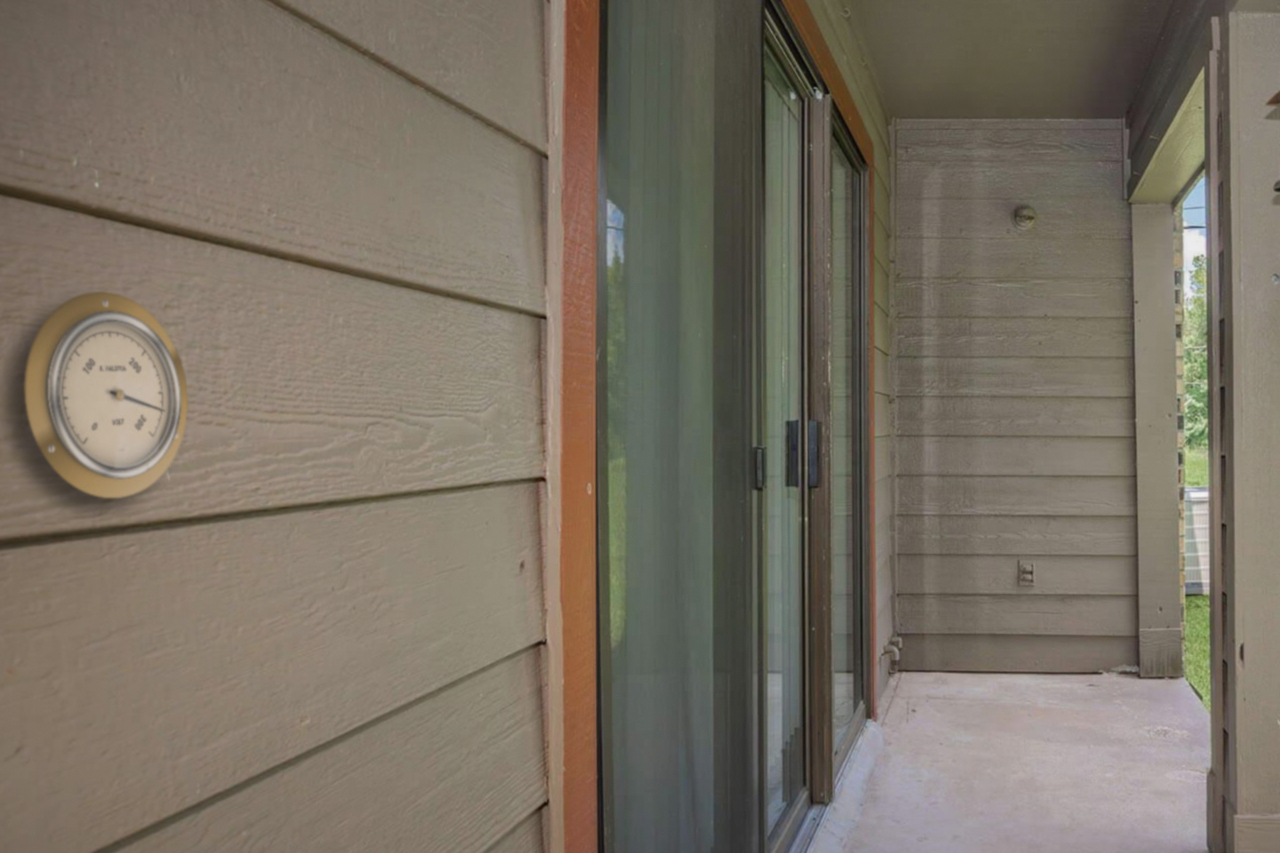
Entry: 270; V
